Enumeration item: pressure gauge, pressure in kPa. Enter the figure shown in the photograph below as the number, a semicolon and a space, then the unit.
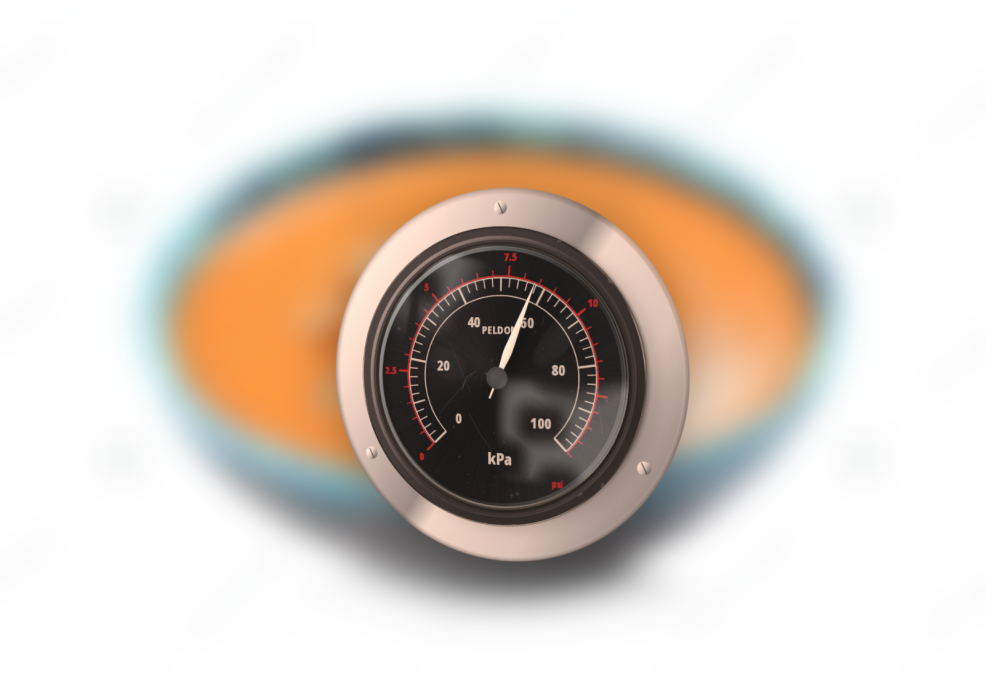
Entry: 58; kPa
